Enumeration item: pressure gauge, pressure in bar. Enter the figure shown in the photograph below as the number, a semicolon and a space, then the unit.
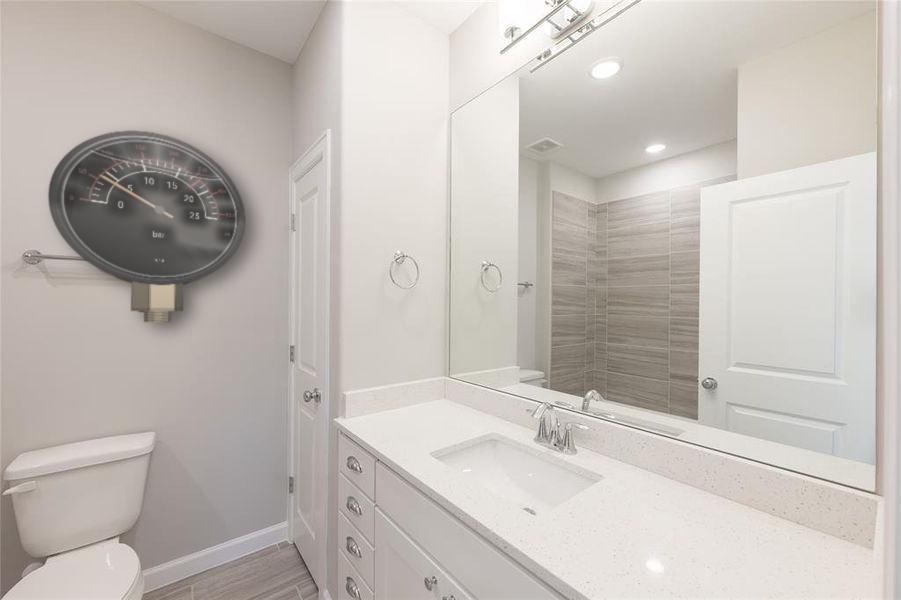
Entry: 4; bar
